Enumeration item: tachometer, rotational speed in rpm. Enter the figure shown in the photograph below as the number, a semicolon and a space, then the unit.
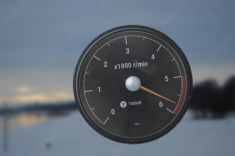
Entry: 5750; rpm
